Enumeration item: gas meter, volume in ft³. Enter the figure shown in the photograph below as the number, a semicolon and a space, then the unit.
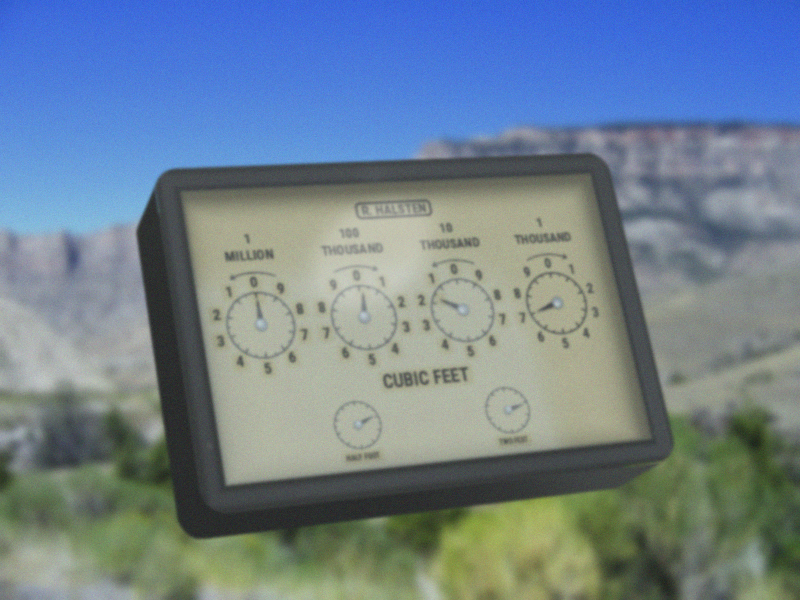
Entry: 1700; ft³
